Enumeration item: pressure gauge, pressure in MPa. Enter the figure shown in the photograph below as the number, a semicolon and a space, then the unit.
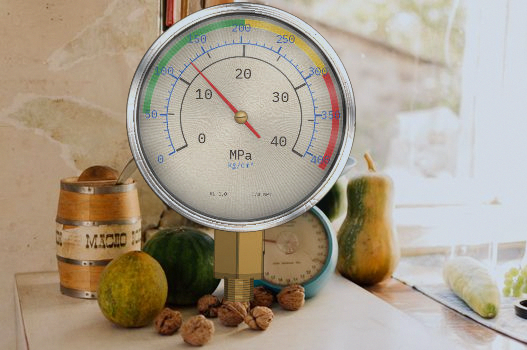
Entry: 12.5; MPa
